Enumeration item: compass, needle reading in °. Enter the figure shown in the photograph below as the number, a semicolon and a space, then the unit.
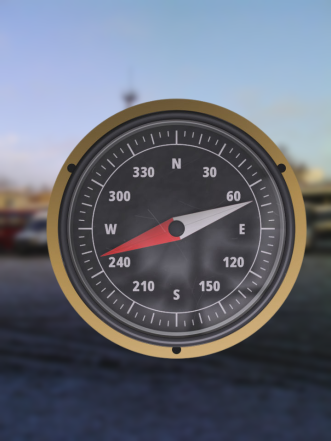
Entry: 250; °
